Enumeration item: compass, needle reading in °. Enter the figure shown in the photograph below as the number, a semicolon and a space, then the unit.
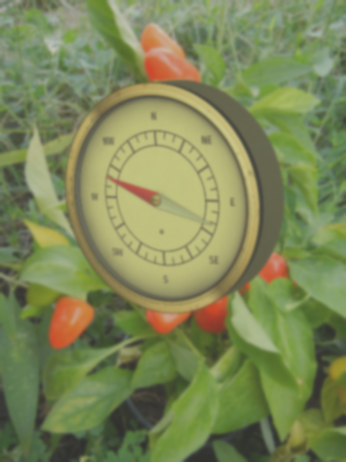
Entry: 290; °
